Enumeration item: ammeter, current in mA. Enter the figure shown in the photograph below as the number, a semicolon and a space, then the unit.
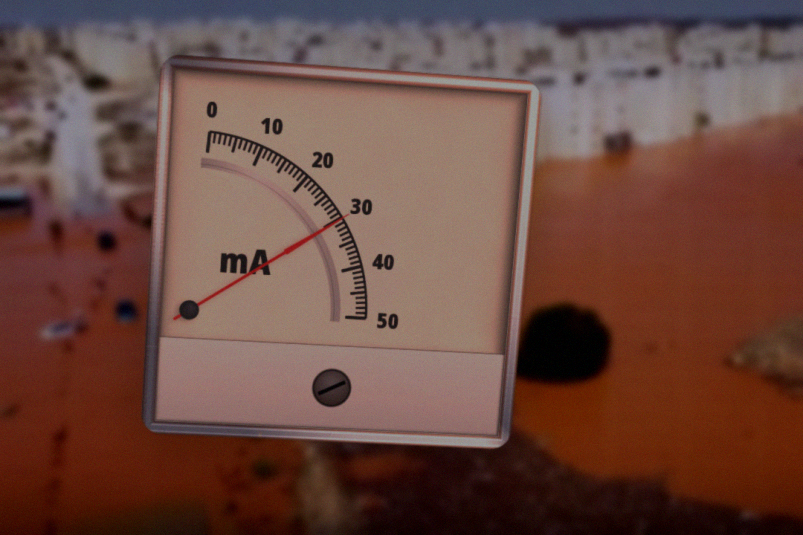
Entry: 30; mA
